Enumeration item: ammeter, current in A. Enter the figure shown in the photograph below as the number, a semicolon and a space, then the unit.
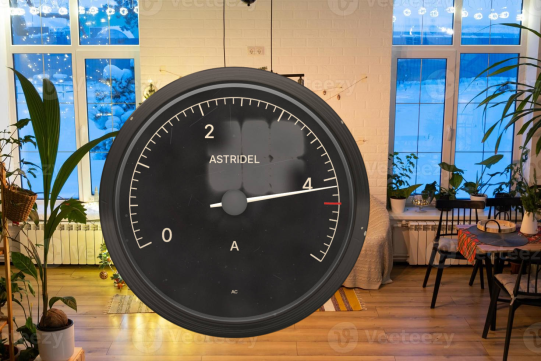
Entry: 4.1; A
